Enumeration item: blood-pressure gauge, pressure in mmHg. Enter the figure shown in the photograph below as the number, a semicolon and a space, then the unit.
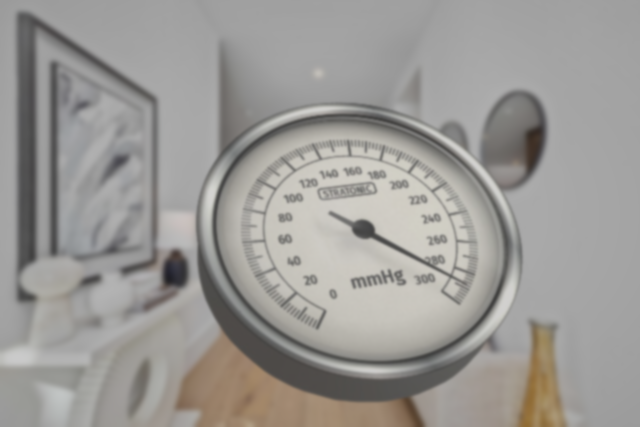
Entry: 290; mmHg
